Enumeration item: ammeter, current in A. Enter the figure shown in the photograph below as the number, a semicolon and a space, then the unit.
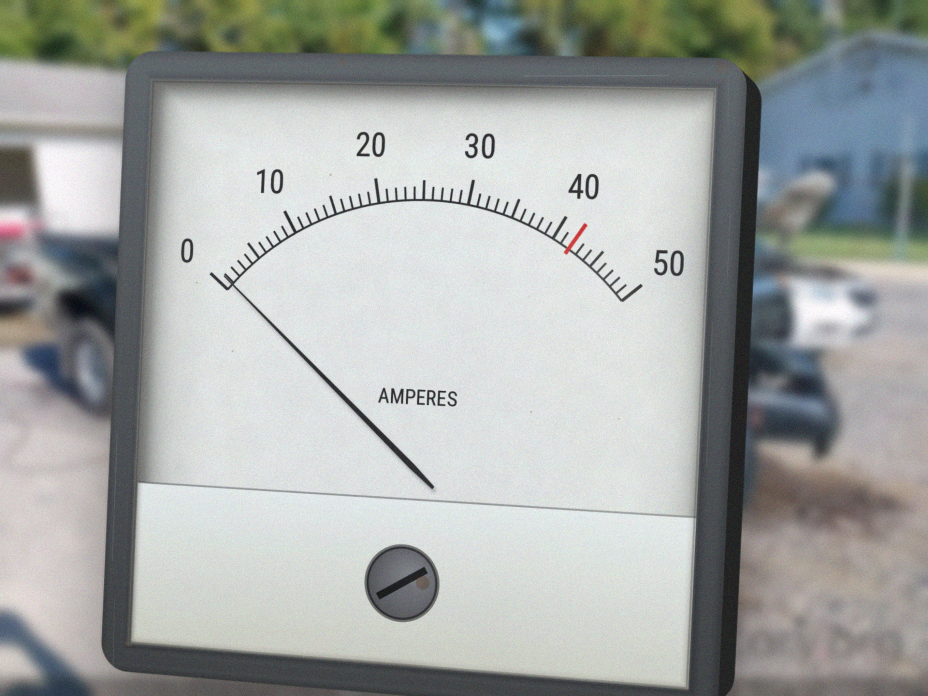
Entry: 1; A
